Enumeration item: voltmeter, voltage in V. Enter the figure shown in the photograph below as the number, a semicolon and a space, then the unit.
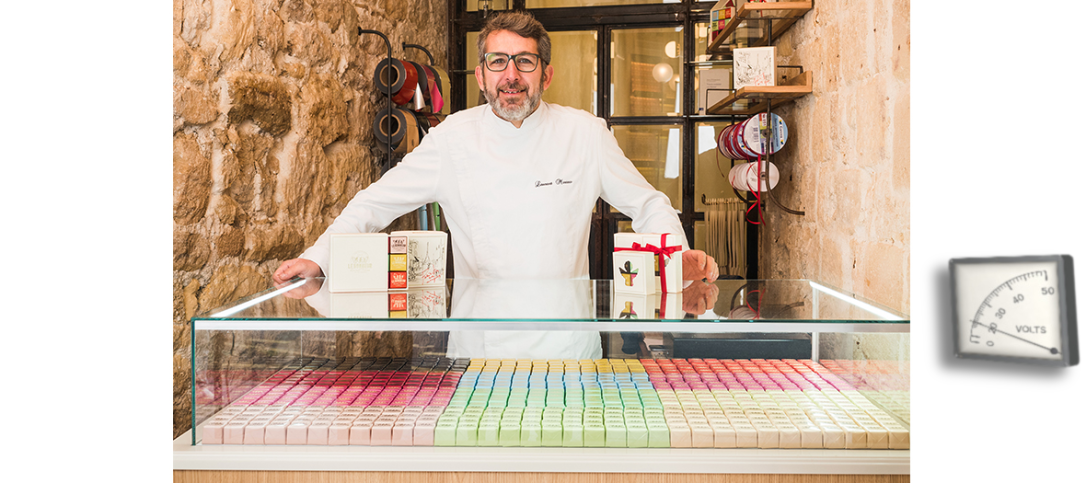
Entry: 20; V
